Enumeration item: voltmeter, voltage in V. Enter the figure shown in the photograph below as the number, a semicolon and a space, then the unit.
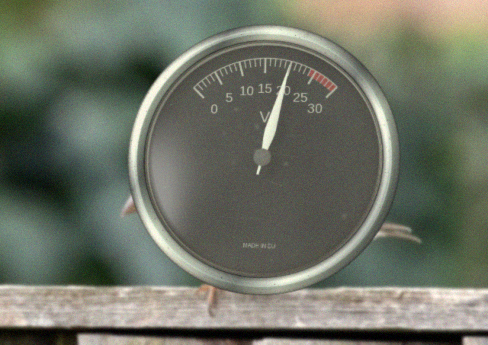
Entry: 20; V
